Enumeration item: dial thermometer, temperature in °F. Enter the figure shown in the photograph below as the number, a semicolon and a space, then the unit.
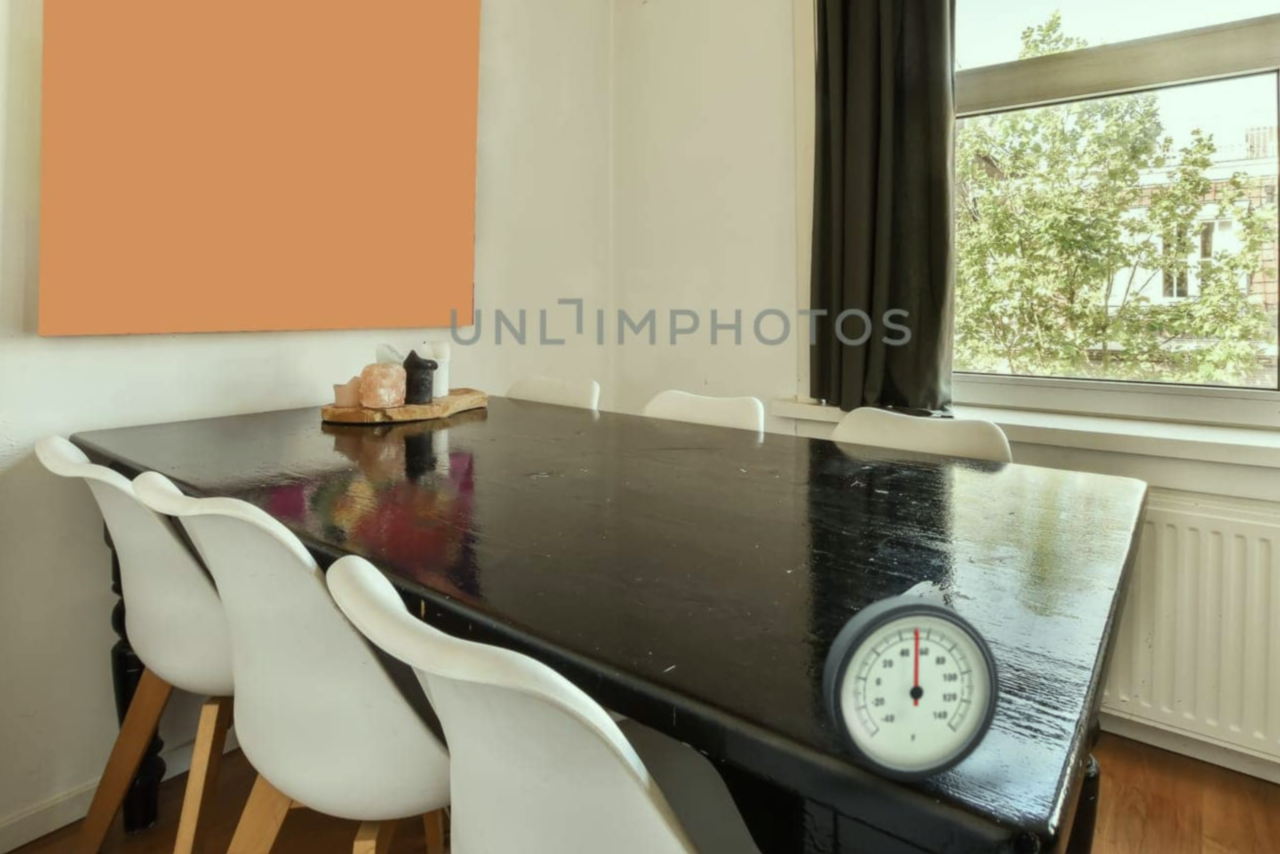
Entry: 50; °F
